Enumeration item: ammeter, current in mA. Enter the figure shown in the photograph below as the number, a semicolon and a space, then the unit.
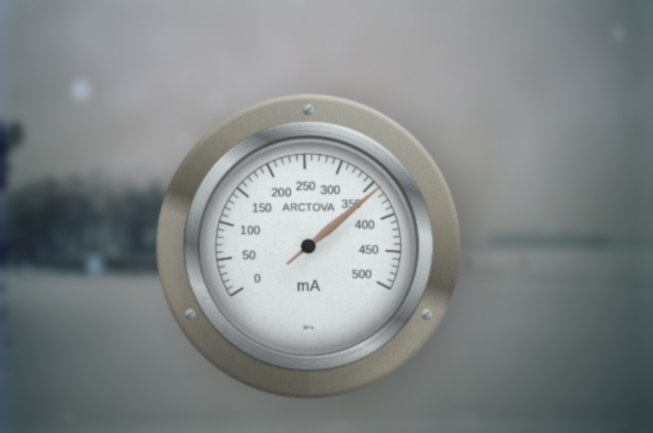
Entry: 360; mA
